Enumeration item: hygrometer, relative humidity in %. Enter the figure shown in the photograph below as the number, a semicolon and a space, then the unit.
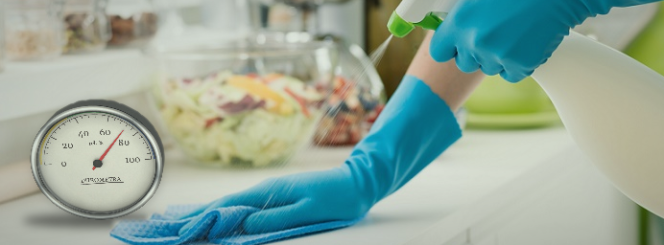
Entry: 72; %
